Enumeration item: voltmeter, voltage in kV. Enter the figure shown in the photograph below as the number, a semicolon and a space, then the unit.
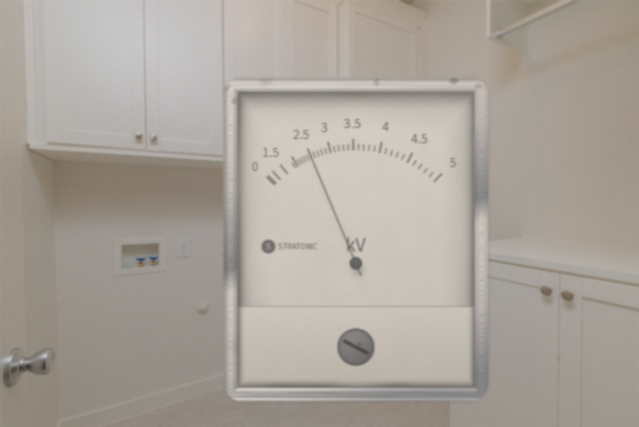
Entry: 2.5; kV
